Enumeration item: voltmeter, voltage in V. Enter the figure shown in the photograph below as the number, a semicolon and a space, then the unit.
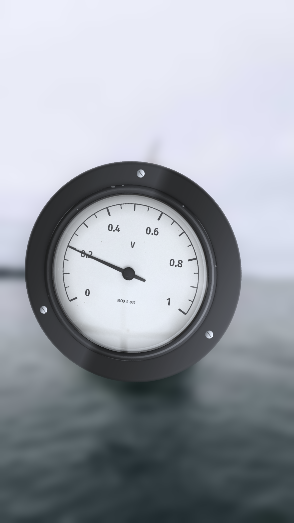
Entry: 0.2; V
